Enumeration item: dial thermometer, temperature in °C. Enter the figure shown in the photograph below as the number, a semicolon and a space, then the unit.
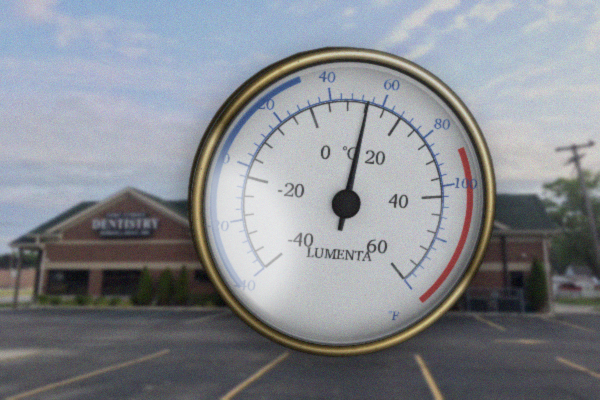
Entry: 12; °C
